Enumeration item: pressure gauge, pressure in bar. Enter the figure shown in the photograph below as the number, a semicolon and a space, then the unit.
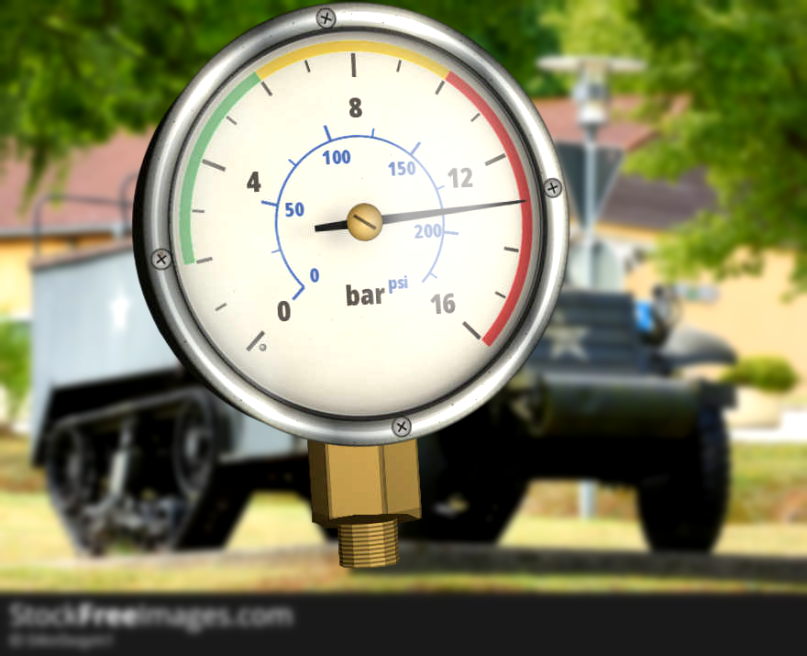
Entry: 13; bar
